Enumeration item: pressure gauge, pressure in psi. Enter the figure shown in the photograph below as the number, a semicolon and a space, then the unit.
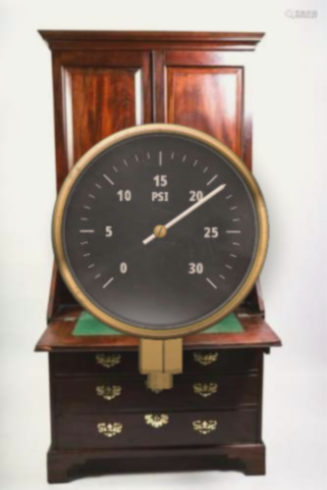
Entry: 21; psi
